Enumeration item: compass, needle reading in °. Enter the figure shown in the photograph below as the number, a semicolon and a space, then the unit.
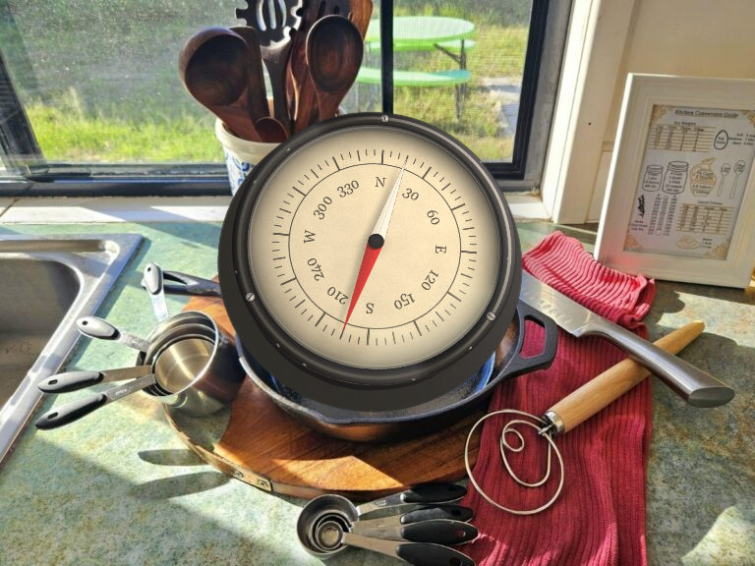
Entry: 195; °
